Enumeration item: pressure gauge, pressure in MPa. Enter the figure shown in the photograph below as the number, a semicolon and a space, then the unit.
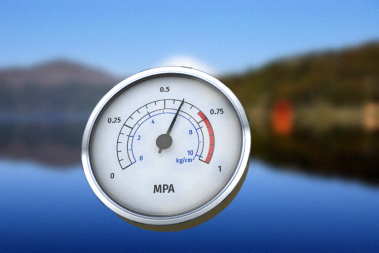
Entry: 0.6; MPa
